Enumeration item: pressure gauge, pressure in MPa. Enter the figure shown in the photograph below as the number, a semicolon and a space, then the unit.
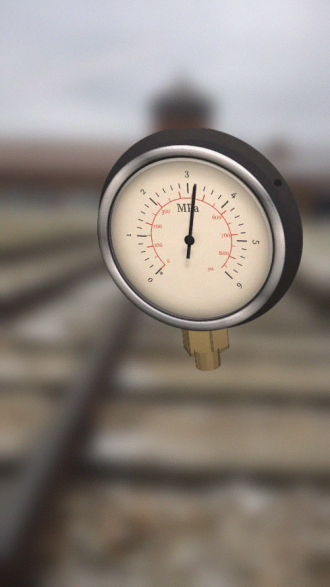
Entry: 3.2; MPa
